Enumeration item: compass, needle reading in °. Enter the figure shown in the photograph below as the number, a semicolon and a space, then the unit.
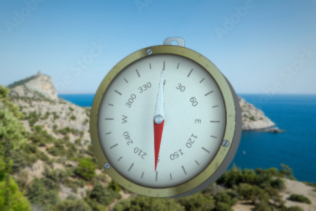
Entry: 180; °
